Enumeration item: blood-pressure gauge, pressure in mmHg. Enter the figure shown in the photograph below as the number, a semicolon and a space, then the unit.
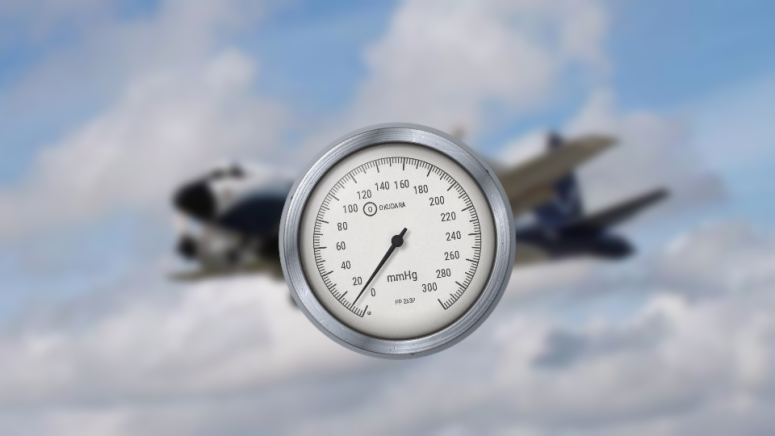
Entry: 10; mmHg
